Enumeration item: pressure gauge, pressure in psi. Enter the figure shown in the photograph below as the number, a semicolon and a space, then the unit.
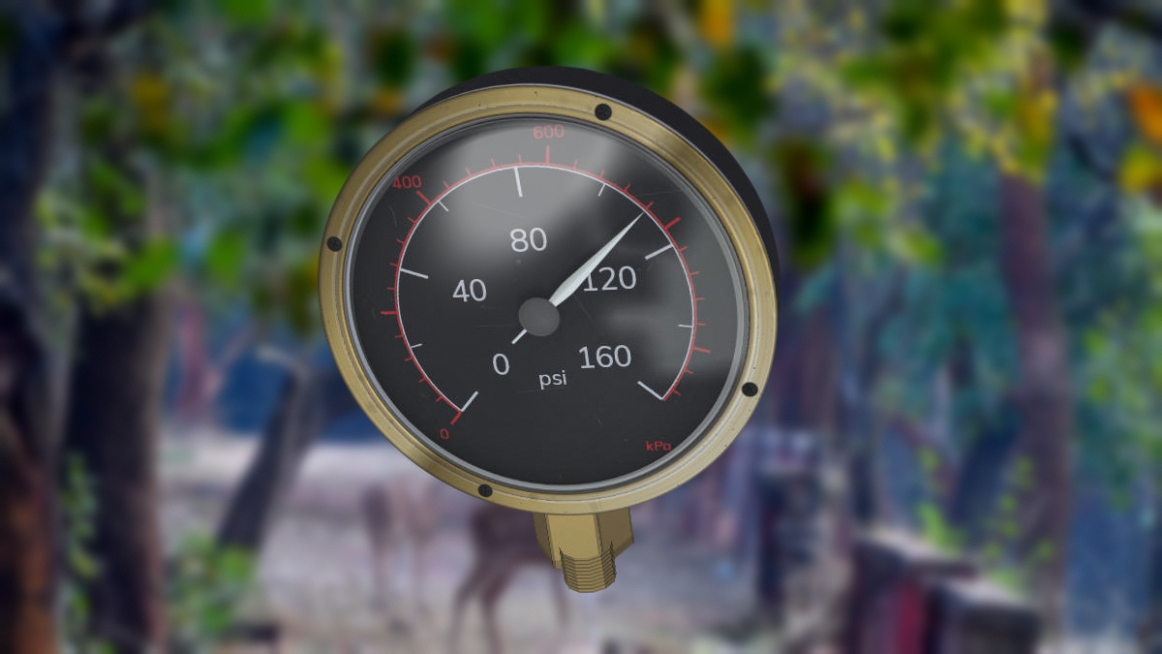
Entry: 110; psi
